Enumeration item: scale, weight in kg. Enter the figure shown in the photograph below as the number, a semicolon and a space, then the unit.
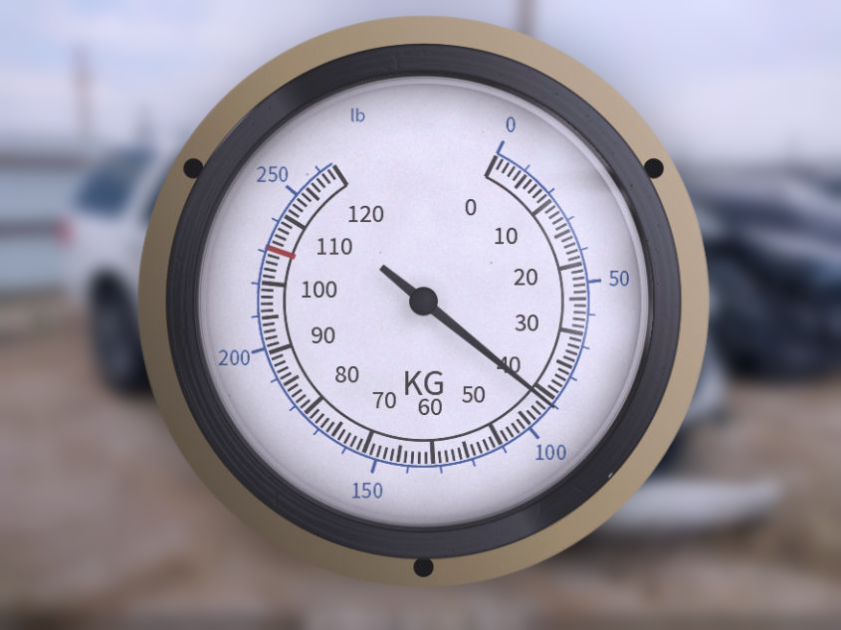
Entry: 41; kg
